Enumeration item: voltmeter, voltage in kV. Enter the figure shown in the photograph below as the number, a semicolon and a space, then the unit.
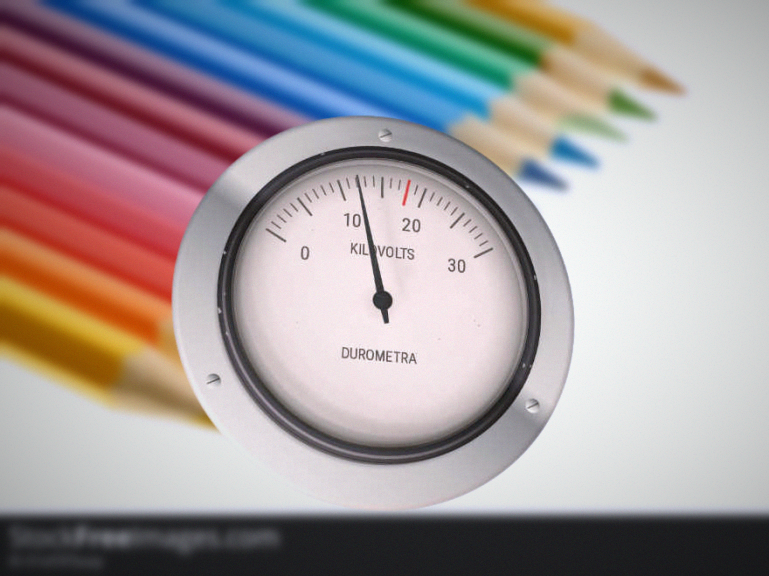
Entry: 12; kV
